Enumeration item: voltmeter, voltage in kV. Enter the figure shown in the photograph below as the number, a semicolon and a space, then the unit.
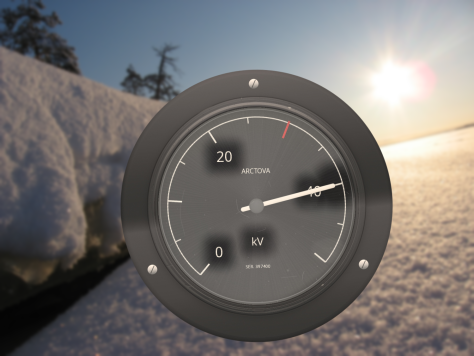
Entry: 40; kV
